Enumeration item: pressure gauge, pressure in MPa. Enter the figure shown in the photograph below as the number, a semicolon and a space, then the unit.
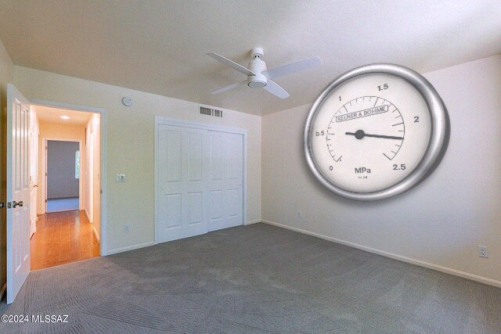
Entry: 2.2; MPa
